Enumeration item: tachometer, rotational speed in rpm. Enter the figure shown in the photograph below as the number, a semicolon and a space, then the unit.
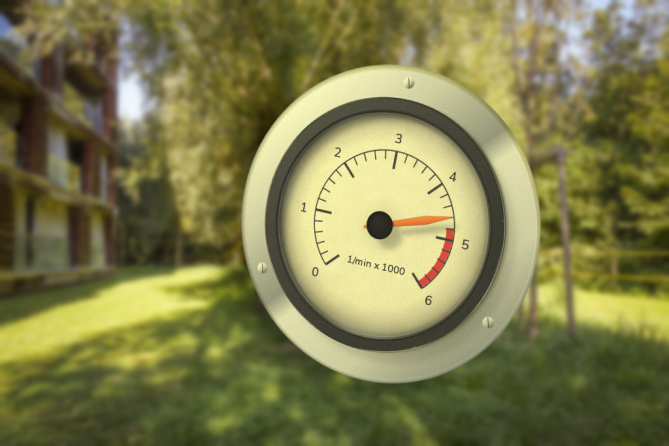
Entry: 4600; rpm
